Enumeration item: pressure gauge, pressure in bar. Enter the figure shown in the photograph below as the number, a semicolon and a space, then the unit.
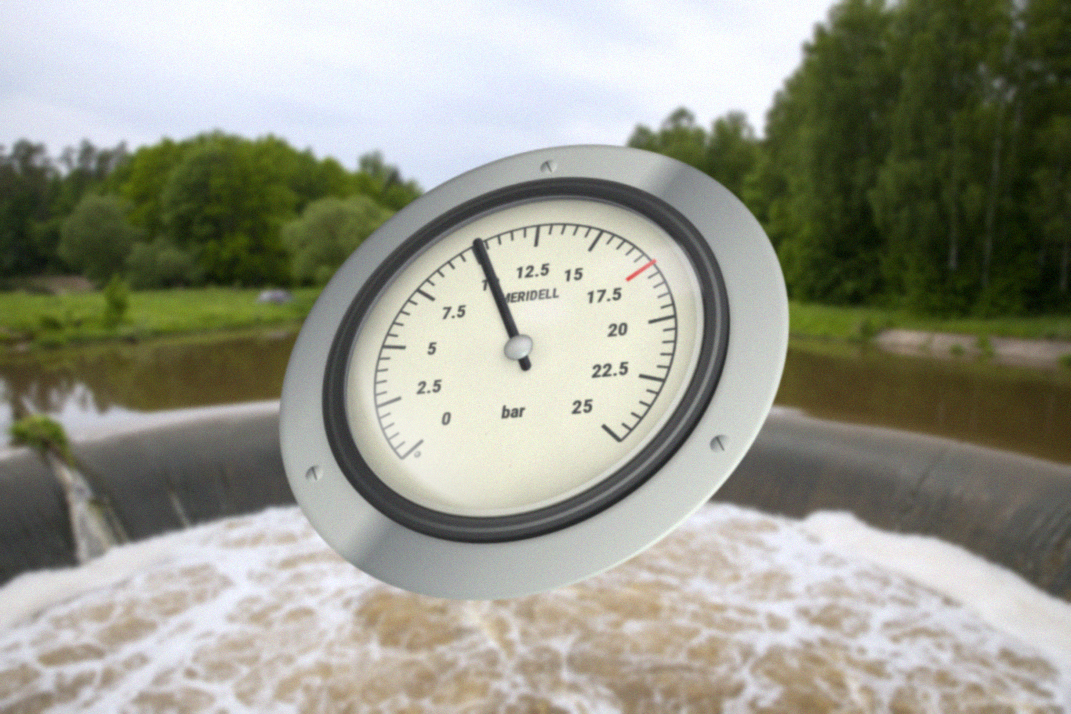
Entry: 10.25; bar
